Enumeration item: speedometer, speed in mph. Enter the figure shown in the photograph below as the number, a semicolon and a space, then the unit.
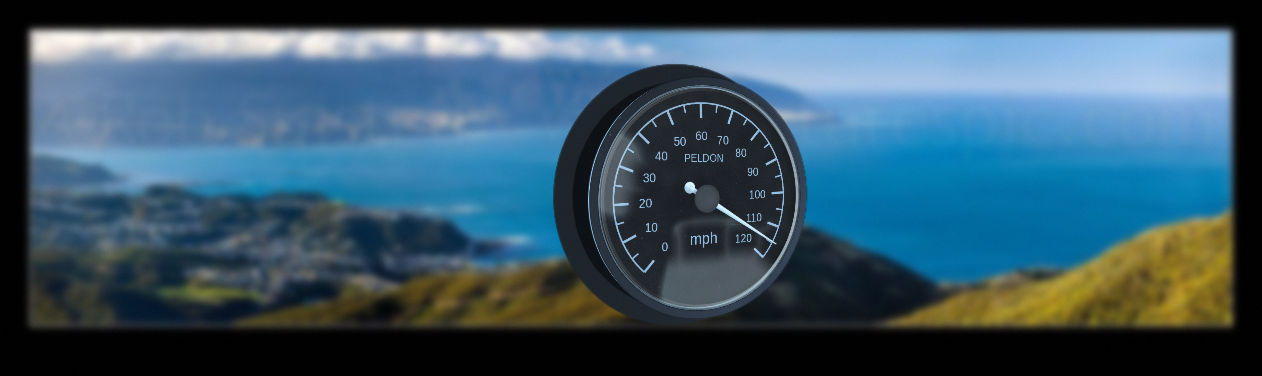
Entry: 115; mph
